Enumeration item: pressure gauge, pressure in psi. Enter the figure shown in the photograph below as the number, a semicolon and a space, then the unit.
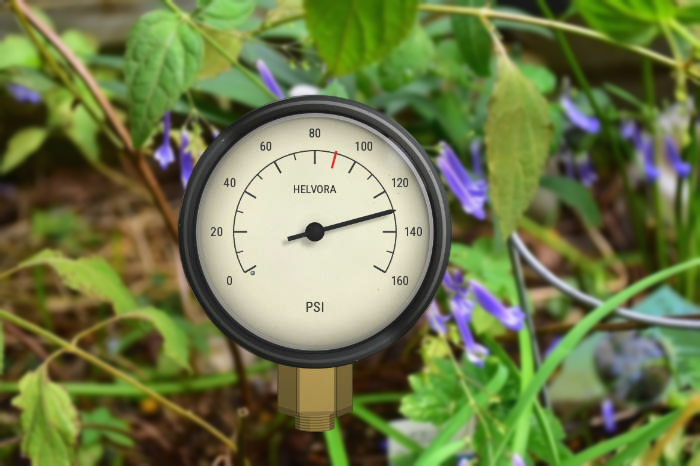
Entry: 130; psi
